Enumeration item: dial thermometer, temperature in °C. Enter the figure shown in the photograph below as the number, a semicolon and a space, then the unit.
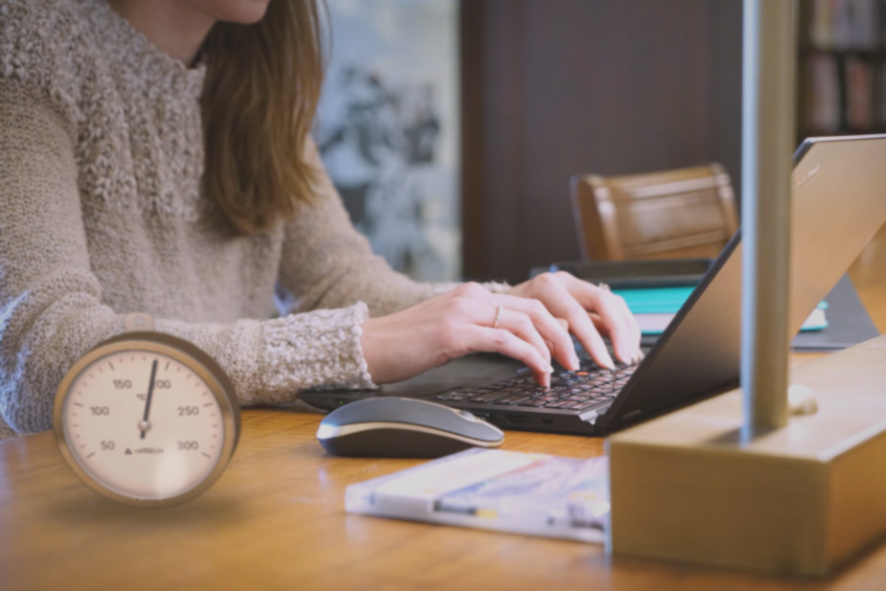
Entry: 190; °C
